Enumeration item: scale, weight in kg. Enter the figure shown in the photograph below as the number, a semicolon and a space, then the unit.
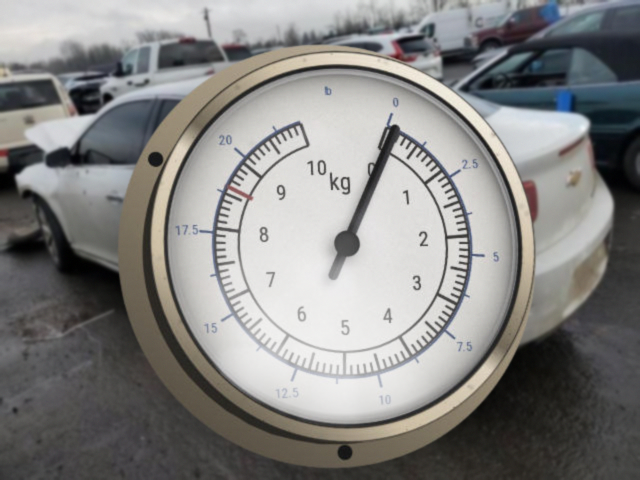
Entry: 0.1; kg
